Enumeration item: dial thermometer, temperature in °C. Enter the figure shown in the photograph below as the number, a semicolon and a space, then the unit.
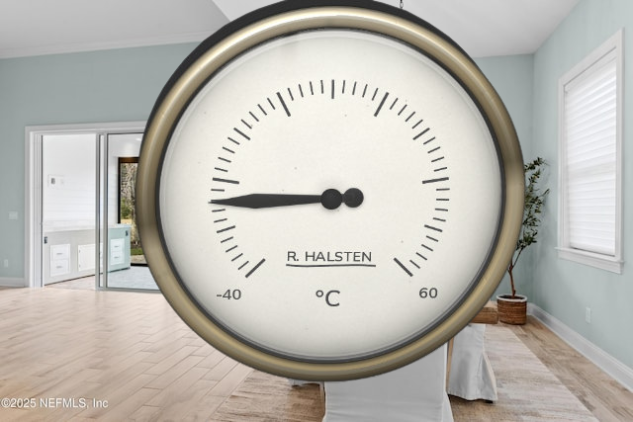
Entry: -24; °C
